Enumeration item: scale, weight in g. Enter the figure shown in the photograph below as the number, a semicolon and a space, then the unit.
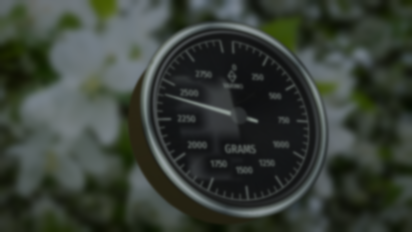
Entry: 2400; g
